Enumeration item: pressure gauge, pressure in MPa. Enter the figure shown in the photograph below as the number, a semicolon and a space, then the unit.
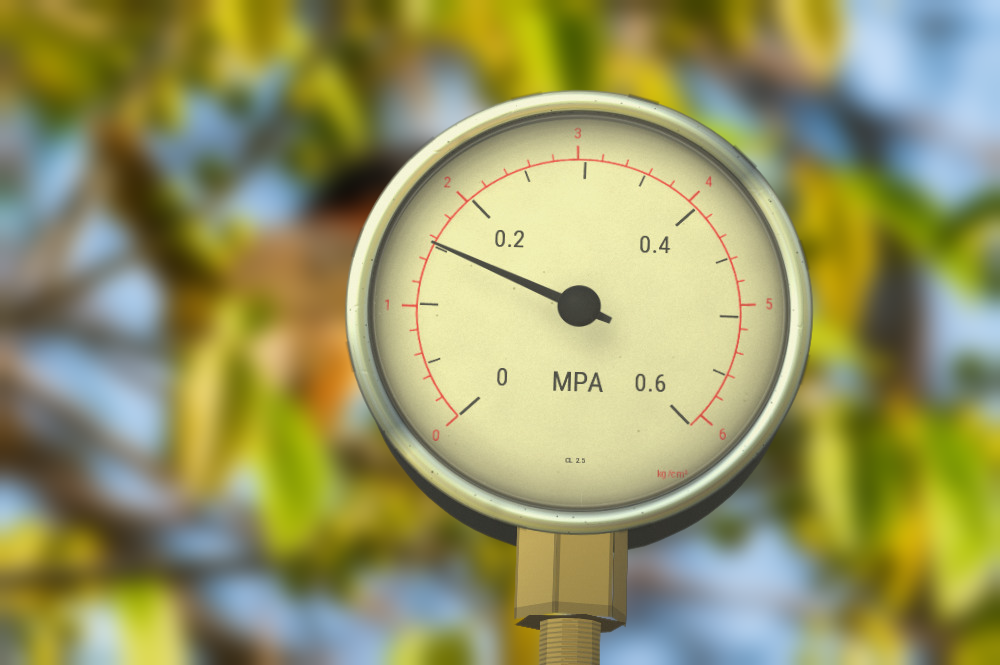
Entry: 0.15; MPa
